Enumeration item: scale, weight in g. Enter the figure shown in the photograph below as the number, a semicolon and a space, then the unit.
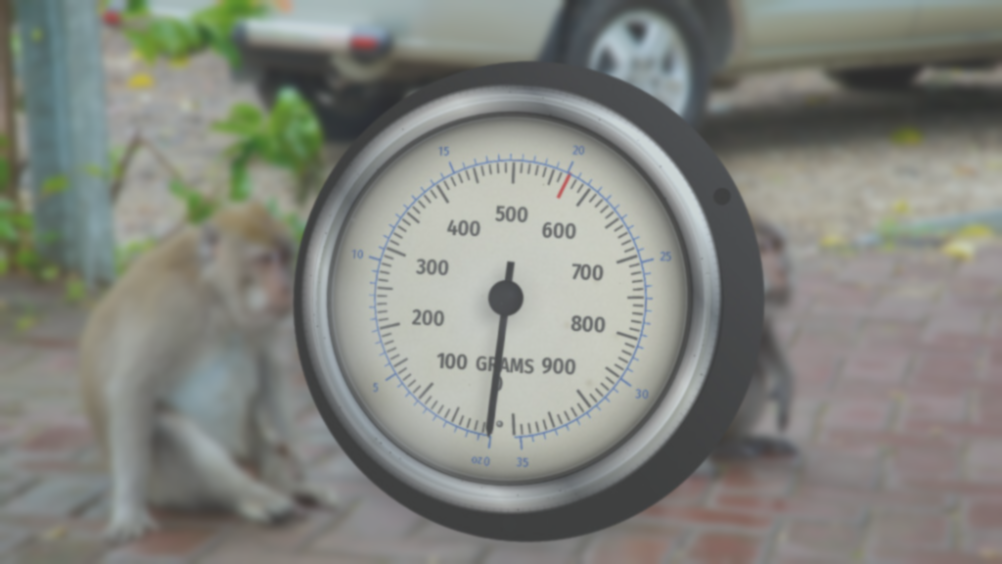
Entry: 0; g
